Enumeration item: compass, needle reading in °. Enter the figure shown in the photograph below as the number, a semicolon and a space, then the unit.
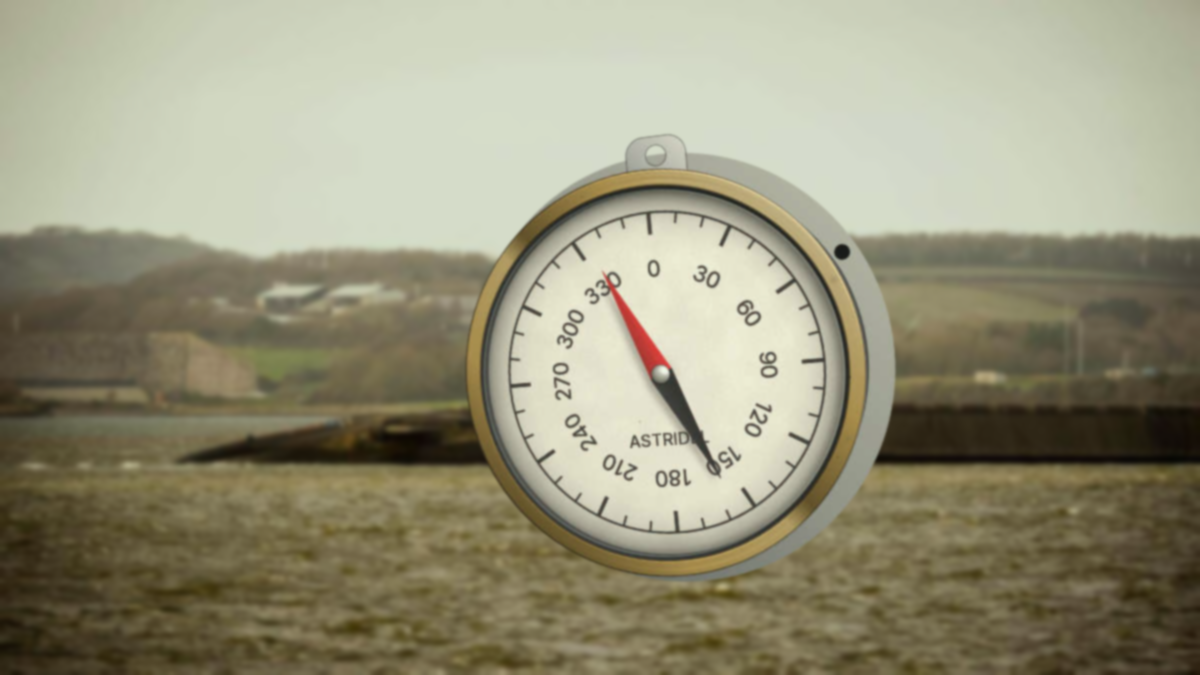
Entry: 335; °
